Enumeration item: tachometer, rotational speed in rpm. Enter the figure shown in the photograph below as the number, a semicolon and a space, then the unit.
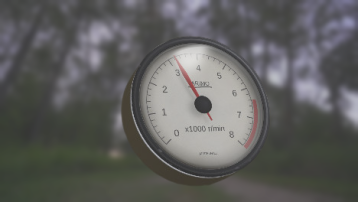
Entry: 3200; rpm
